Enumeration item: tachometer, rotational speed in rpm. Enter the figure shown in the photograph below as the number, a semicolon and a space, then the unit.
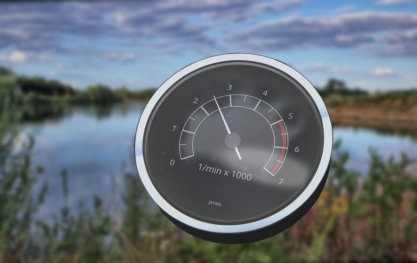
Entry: 2500; rpm
